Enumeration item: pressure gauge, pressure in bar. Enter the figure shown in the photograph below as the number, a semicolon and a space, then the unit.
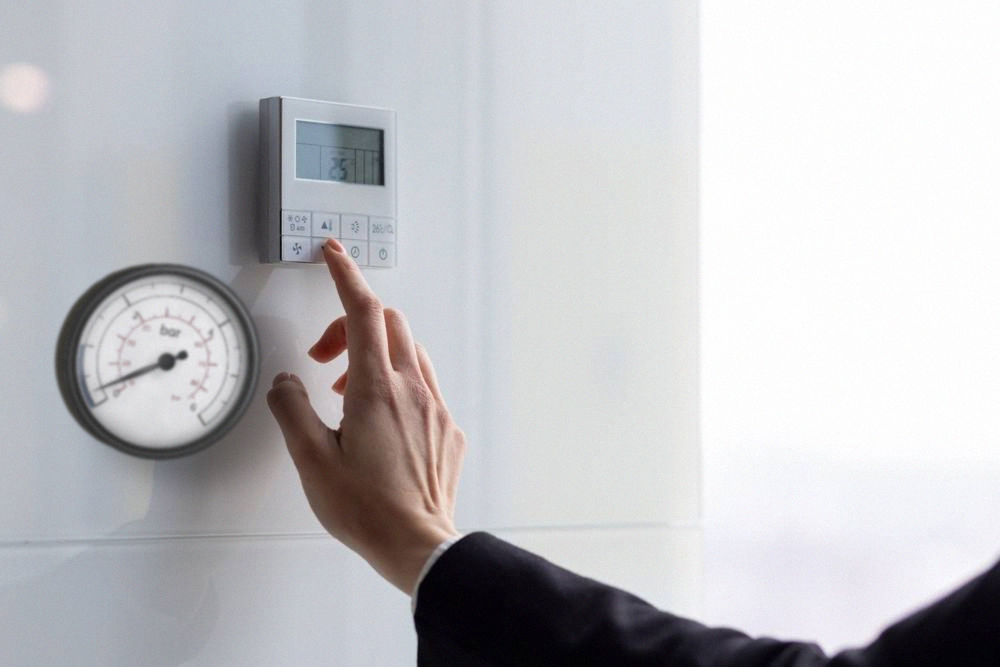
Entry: 0.25; bar
